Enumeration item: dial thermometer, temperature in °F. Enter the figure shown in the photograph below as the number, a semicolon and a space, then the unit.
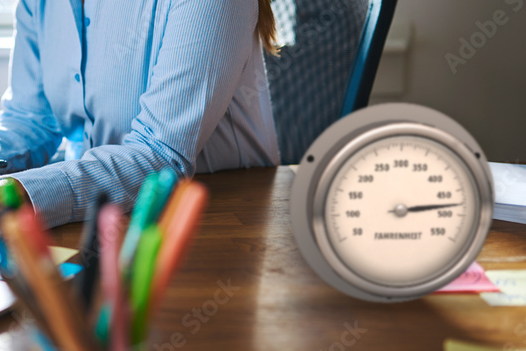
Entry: 475; °F
